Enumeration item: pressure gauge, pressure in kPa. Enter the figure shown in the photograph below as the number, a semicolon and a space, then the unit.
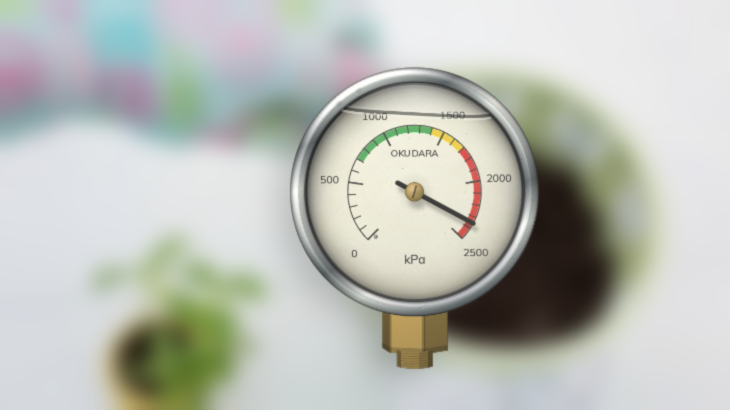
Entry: 2350; kPa
